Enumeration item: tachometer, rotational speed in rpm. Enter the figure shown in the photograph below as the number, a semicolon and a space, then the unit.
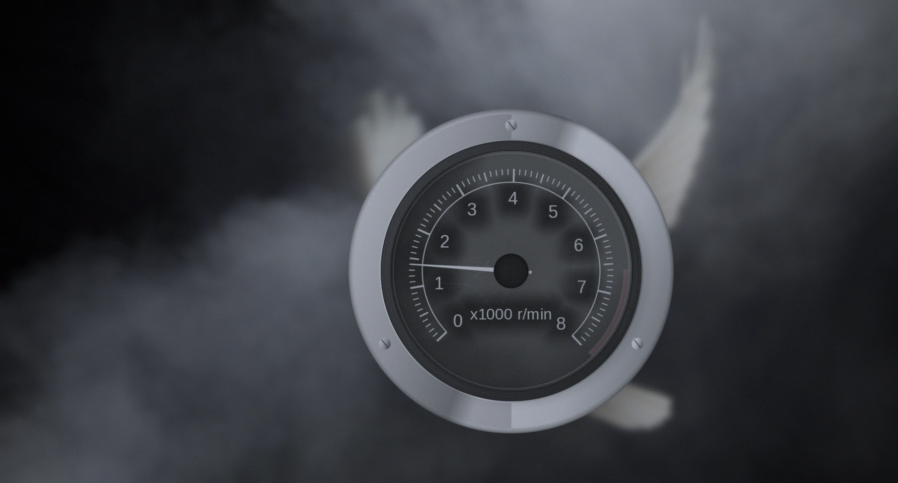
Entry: 1400; rpm
